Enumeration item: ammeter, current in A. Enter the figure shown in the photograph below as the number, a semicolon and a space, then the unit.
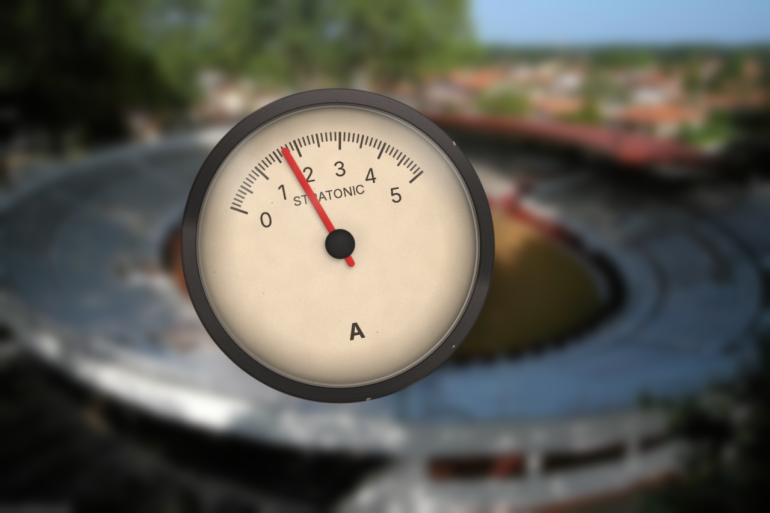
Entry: 1.7; A
